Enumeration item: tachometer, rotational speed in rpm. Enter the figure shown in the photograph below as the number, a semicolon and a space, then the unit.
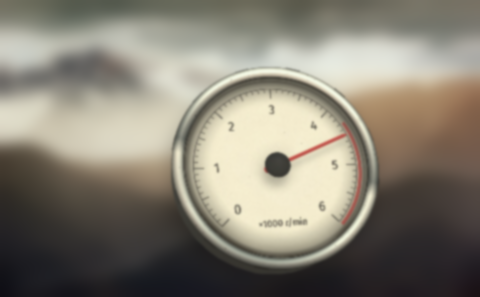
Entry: 4500; rpm
